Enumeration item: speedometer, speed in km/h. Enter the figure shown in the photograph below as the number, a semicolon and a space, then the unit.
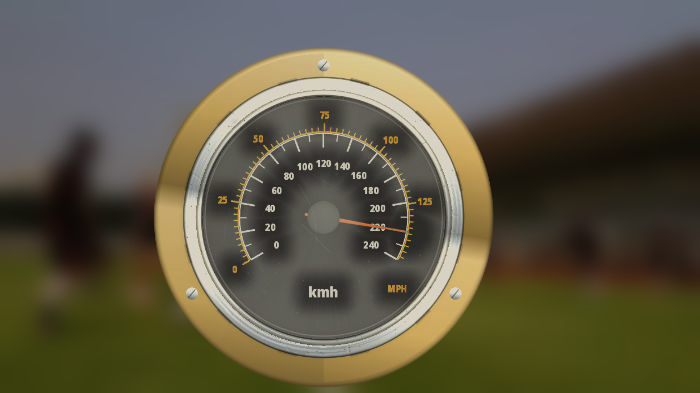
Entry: 220; km/h
